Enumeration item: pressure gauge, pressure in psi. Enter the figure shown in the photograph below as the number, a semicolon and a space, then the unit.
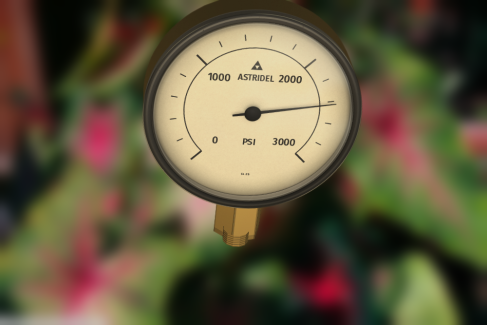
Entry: 2400; psi
